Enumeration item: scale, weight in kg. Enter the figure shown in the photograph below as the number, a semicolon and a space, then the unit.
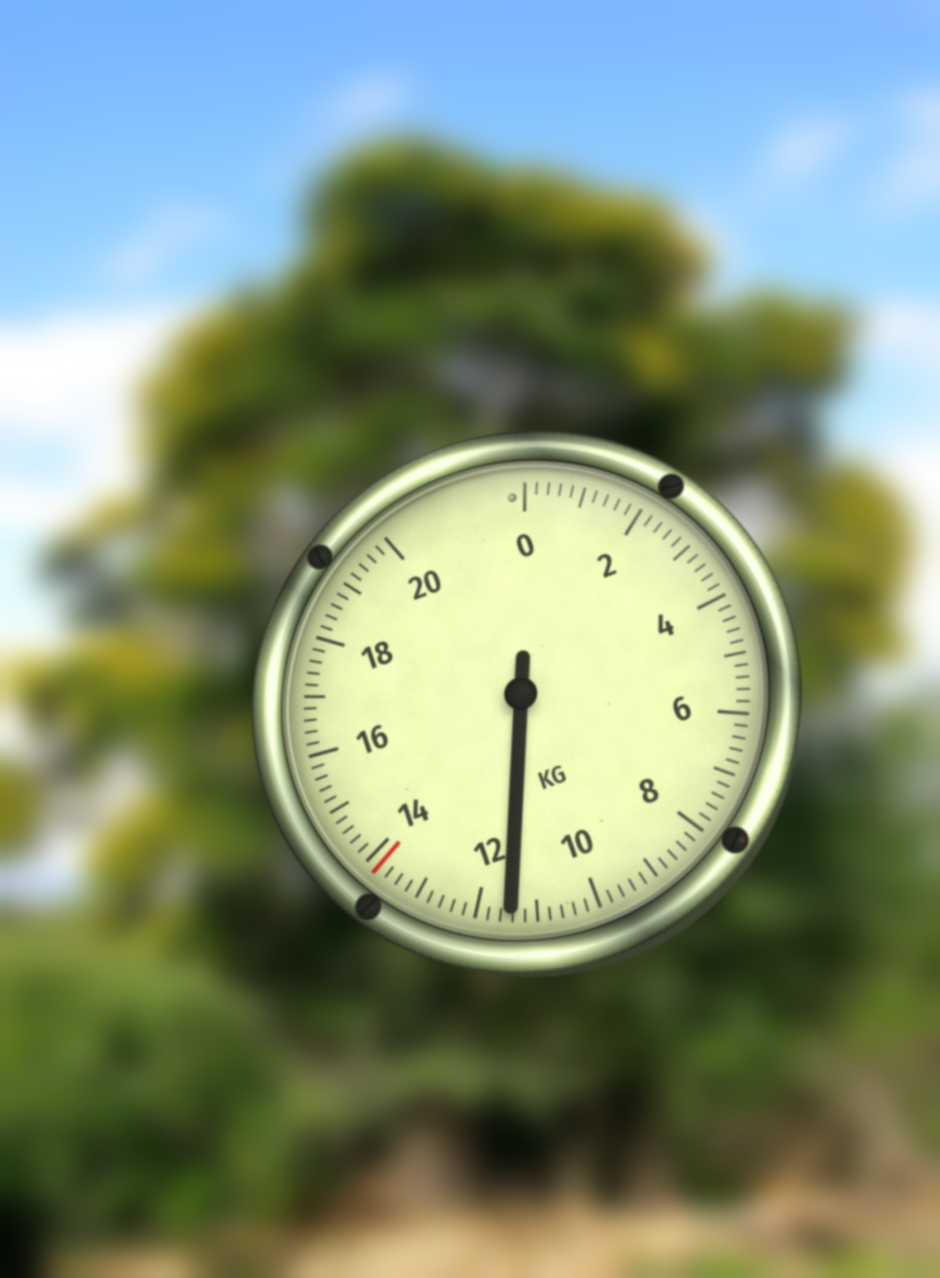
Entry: 11.4; kg
